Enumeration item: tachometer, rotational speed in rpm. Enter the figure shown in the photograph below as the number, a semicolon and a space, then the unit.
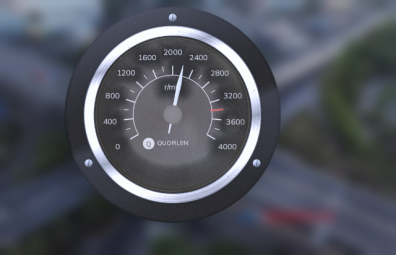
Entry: 2200; rpm
